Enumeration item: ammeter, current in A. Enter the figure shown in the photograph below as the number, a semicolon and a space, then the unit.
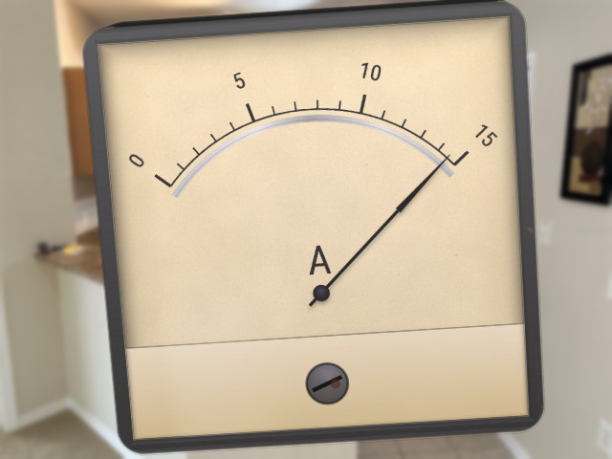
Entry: 14.5; A
